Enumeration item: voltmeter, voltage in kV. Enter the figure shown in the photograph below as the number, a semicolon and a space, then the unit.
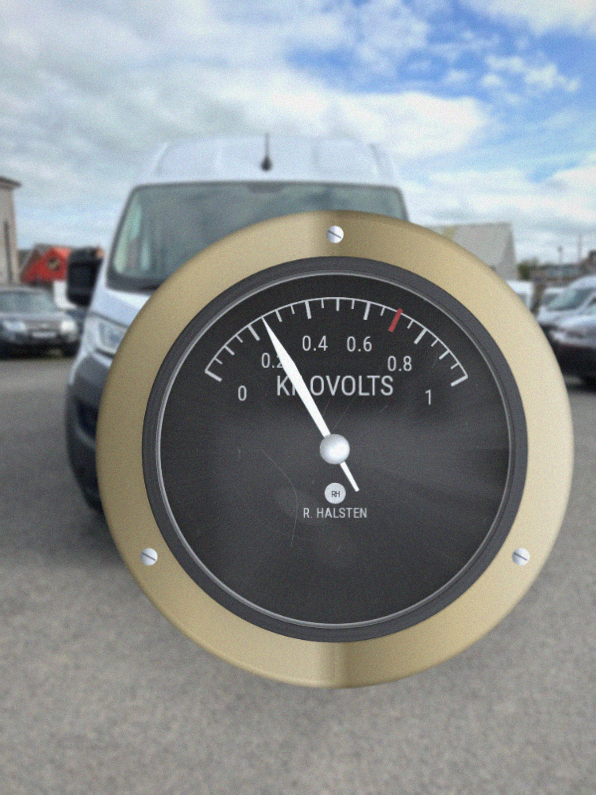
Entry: 0.25; kV
